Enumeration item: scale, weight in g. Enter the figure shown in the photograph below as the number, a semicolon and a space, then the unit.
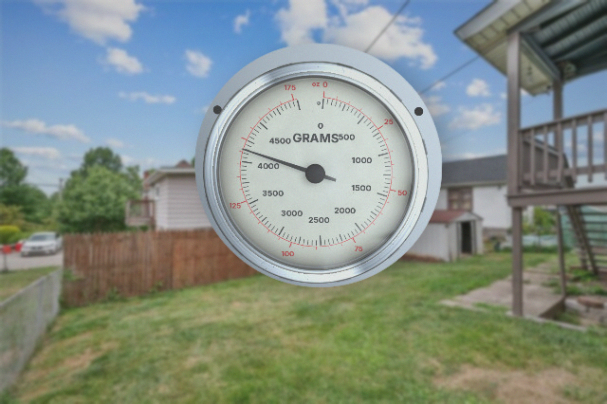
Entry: 4150; g
